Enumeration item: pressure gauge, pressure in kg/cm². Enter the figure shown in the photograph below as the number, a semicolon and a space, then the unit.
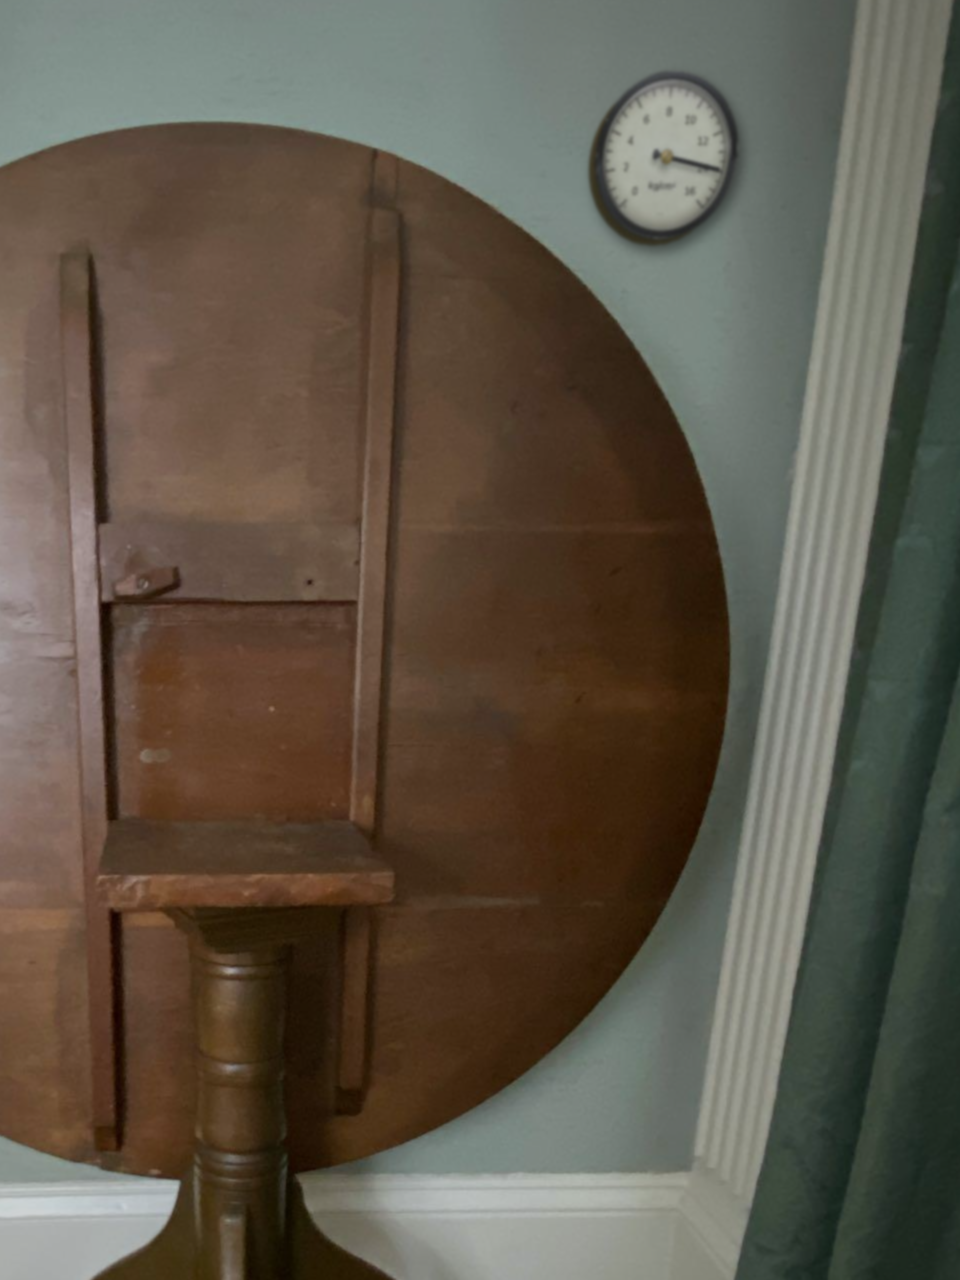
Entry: 14; kg/cm²
